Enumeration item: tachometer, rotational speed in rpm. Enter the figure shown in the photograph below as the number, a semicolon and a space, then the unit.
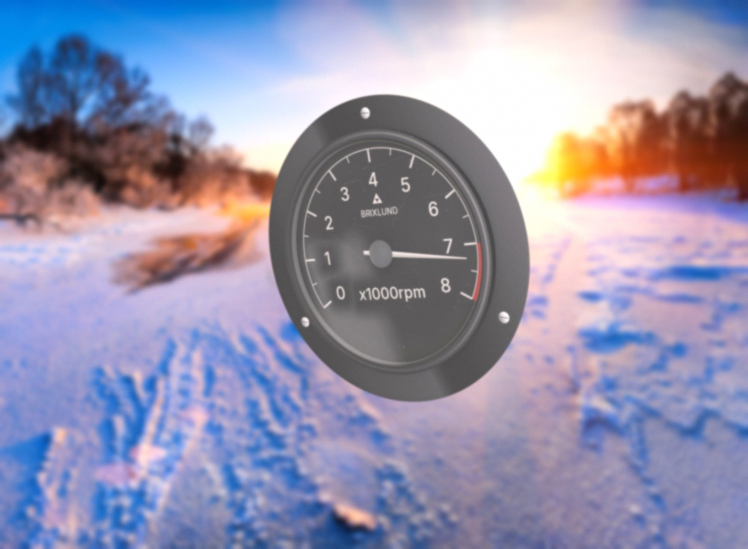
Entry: 7250; rpm
